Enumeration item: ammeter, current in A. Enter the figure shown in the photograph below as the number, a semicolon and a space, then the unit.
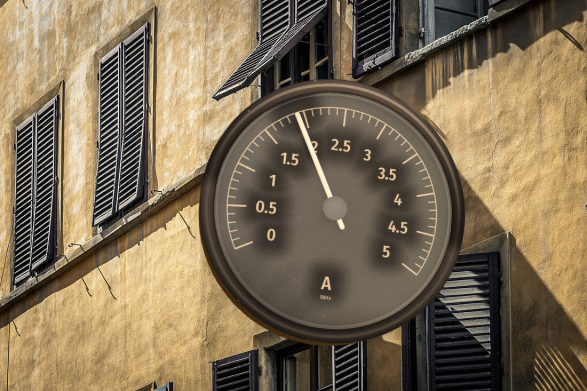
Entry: 1.9; A
